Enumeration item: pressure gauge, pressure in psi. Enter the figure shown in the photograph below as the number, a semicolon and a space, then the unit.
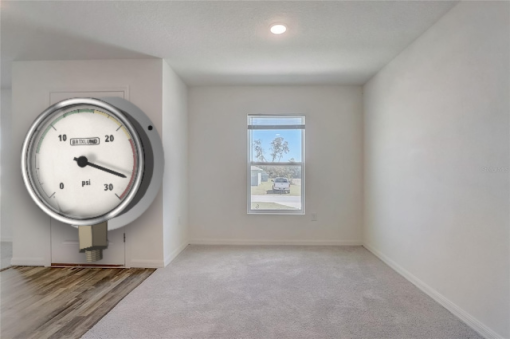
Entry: 27; psi
